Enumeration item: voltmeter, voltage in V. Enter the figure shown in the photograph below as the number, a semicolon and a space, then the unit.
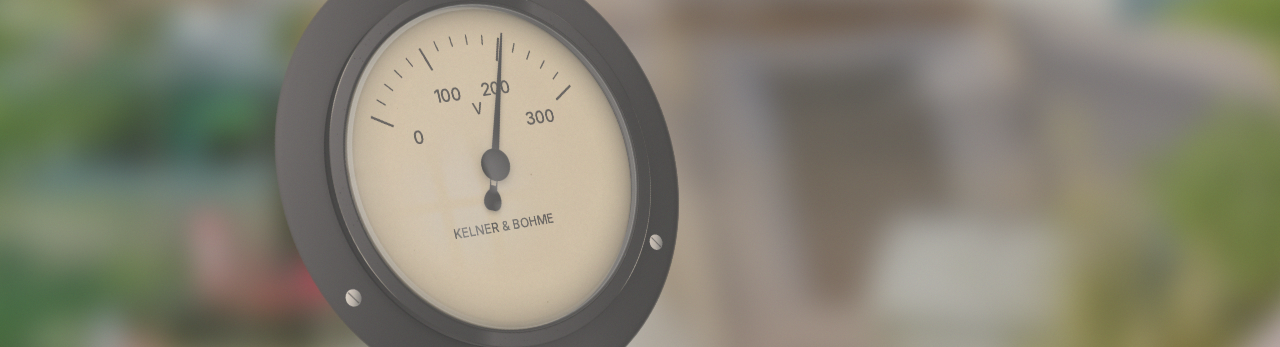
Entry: 200; V
